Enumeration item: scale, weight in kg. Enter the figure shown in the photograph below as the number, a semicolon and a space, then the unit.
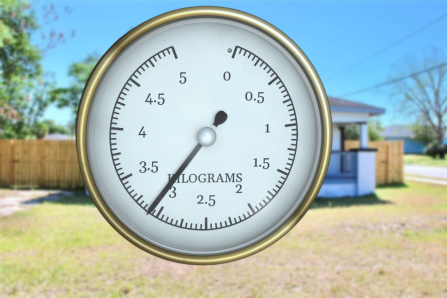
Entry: 3.1; kg
